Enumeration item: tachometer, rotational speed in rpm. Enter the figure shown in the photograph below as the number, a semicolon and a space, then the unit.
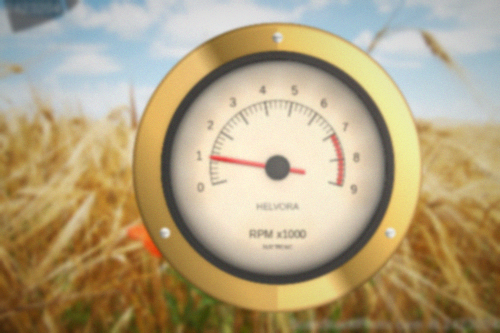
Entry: 1000; rpm
